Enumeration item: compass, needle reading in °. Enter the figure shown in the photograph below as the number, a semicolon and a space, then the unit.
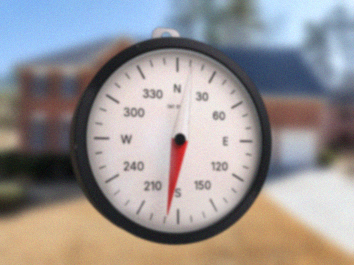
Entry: 190; °
